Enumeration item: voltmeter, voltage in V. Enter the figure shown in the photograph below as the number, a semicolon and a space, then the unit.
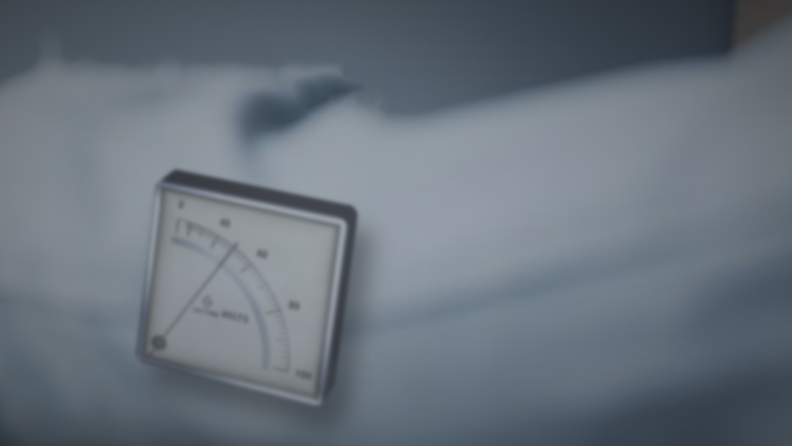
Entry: 50; V
